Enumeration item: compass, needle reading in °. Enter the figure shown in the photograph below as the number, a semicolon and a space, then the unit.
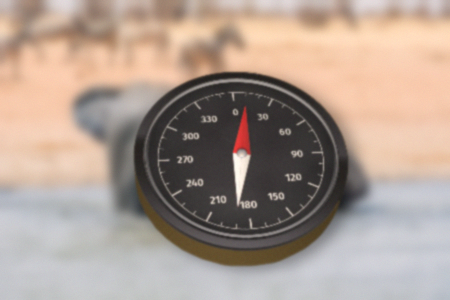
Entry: 10; °
